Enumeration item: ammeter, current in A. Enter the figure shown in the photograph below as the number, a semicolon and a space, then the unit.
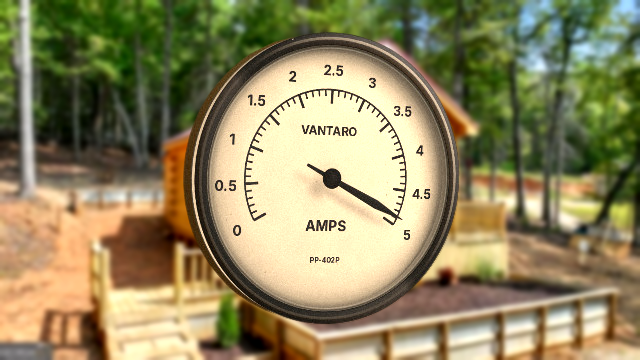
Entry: 4.9; A
